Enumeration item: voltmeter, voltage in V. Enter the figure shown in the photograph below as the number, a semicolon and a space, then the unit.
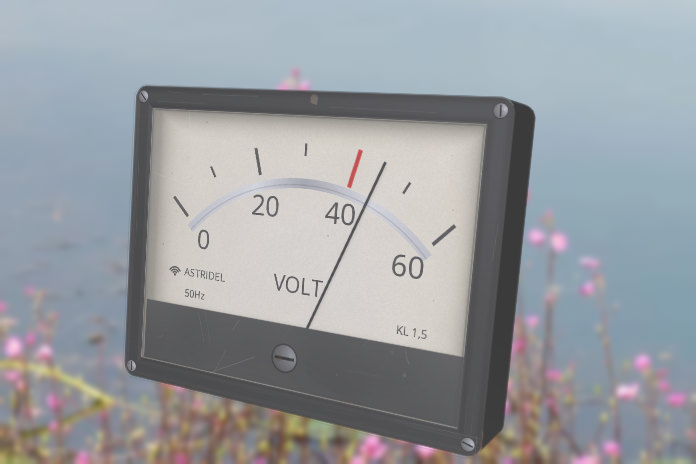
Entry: 45; V
